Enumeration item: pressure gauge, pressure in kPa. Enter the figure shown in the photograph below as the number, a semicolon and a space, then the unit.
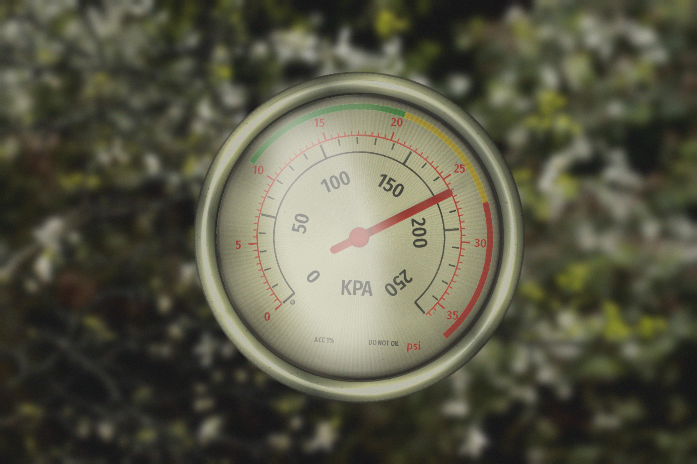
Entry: 180; kPa
